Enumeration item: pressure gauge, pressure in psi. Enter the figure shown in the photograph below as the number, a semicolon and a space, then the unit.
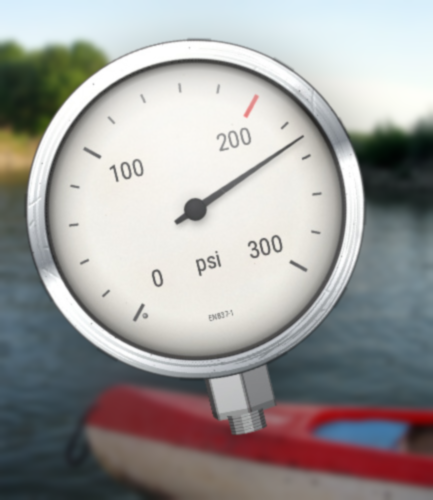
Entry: 230; psi
